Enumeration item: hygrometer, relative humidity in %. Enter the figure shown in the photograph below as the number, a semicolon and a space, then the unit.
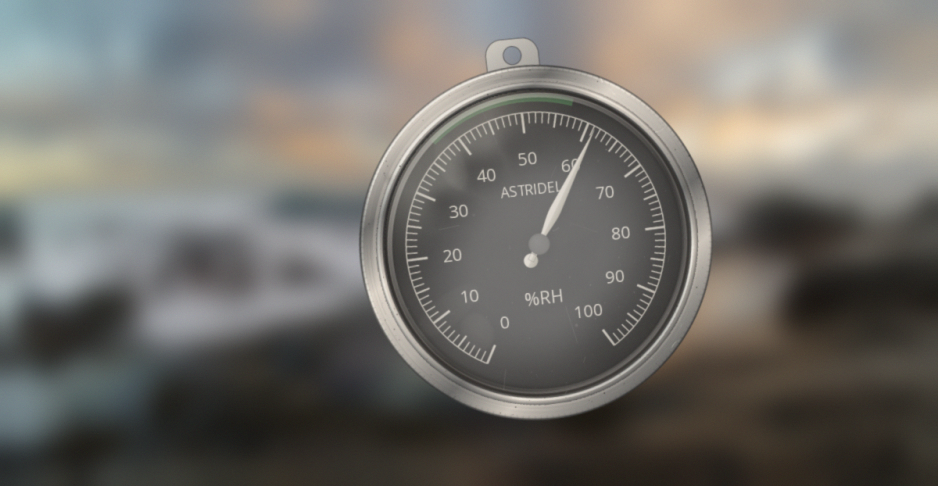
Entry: 61; %
